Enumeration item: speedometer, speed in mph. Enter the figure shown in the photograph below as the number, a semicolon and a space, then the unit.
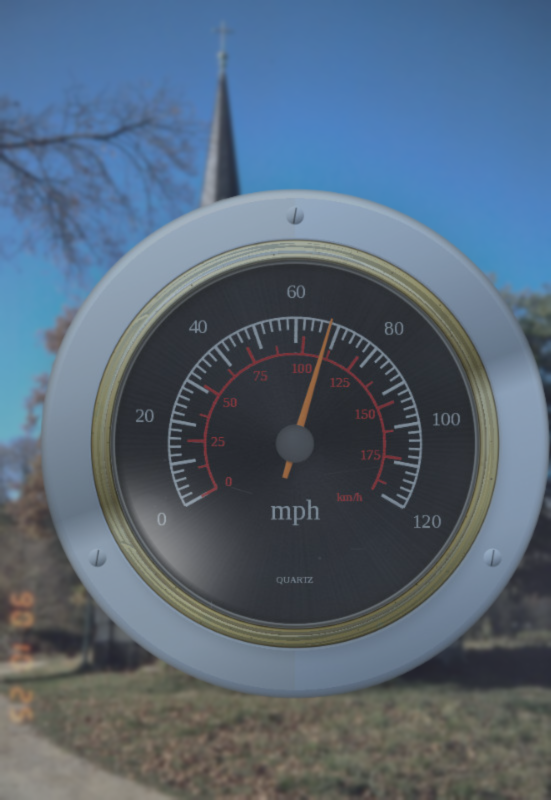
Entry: 68; mph
